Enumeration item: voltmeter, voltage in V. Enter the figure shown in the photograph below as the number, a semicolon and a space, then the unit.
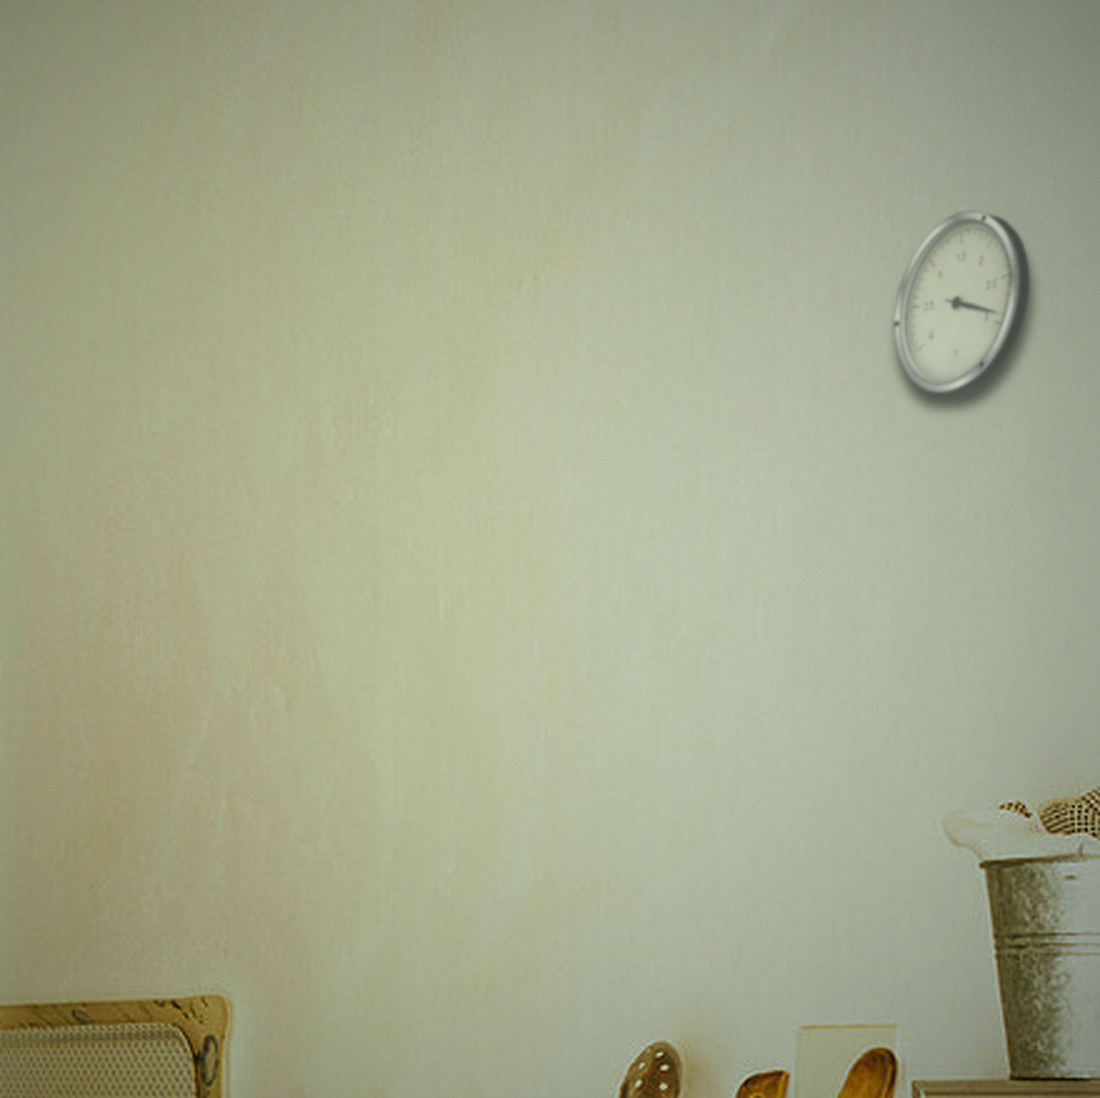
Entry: 2.9; V
